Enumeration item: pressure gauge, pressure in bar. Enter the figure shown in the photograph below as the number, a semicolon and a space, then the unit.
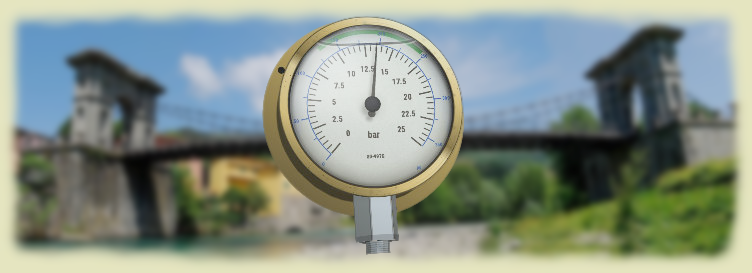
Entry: 13.5; bar
